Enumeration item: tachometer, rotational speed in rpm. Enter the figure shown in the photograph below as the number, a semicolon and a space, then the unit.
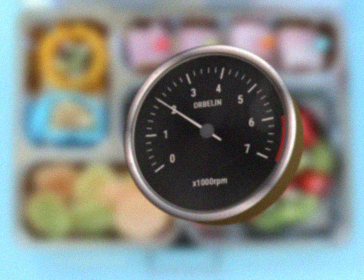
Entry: 2000; rpm
